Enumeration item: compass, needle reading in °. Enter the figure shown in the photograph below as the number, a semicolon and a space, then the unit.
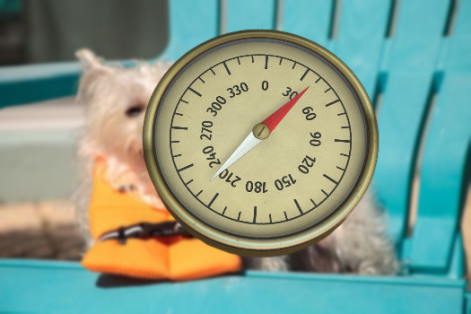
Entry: 40; °
